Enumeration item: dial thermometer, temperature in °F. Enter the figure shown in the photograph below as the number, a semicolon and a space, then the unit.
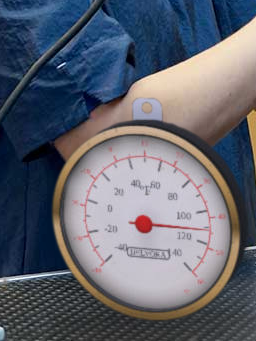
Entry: 110; °F
